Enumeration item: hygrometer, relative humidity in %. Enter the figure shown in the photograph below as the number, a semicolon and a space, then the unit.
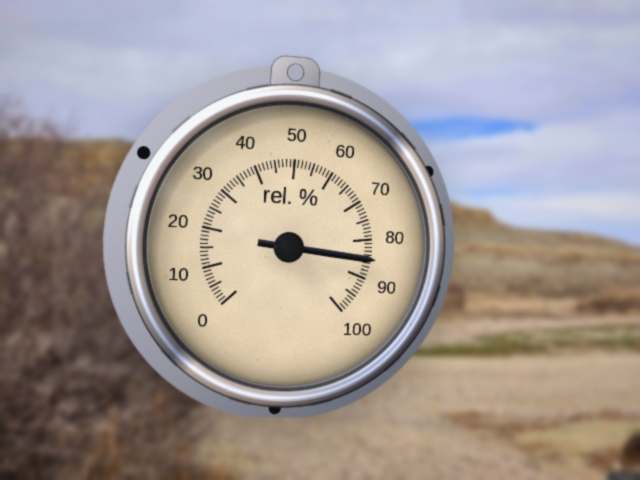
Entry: 85; %
